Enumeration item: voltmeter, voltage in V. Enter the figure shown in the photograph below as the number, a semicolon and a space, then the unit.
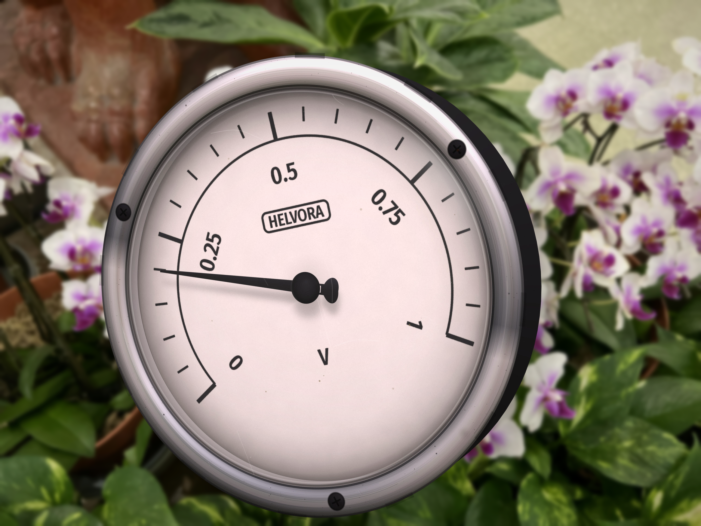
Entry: 0.2; V
